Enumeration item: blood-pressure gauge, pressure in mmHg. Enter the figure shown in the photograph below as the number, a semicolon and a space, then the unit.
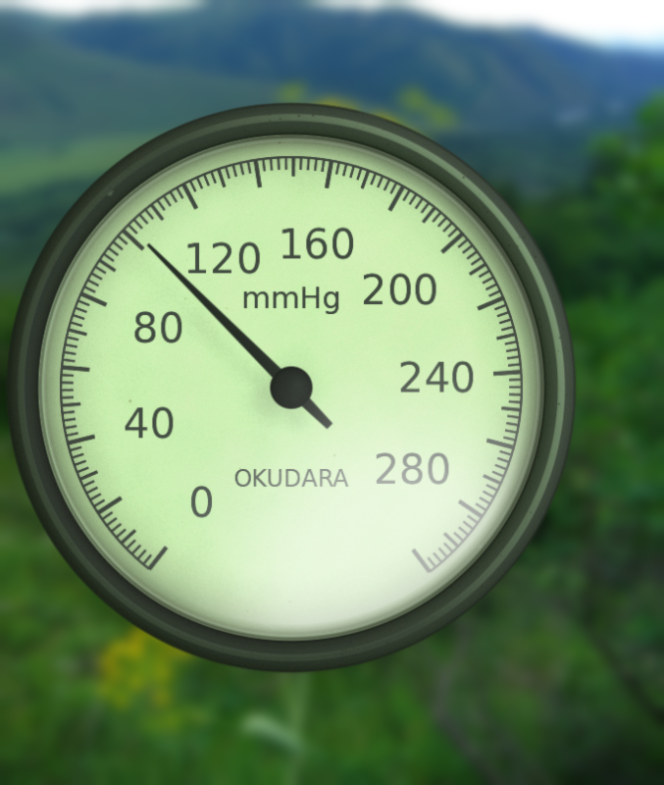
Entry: 102; mmHg
